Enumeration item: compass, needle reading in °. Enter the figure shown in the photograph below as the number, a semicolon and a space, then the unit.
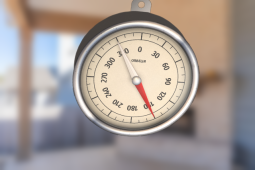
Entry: 150; °
